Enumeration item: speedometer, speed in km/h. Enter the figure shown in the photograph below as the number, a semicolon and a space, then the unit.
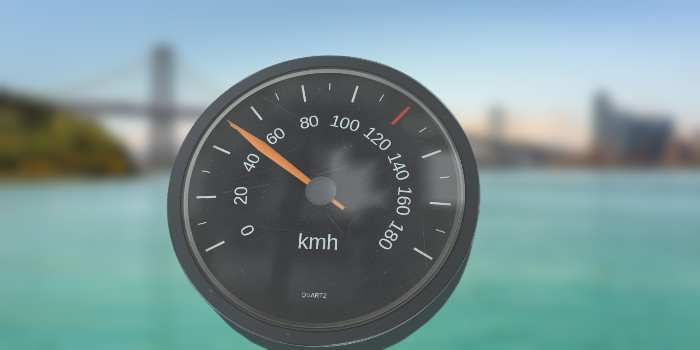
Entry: 50; km/h
